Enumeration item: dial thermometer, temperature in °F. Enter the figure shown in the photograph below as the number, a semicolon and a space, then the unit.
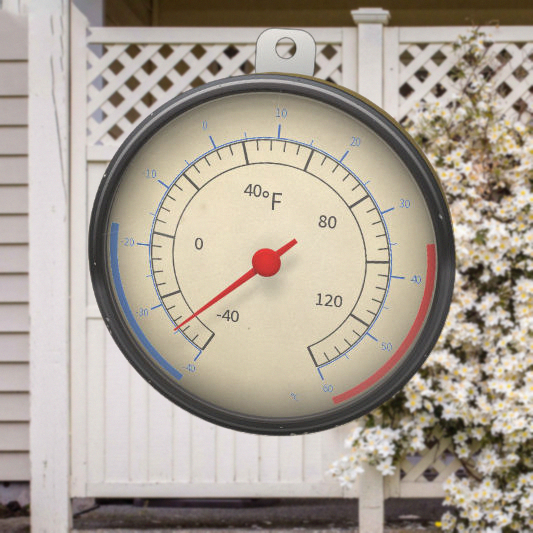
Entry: -30; °F
